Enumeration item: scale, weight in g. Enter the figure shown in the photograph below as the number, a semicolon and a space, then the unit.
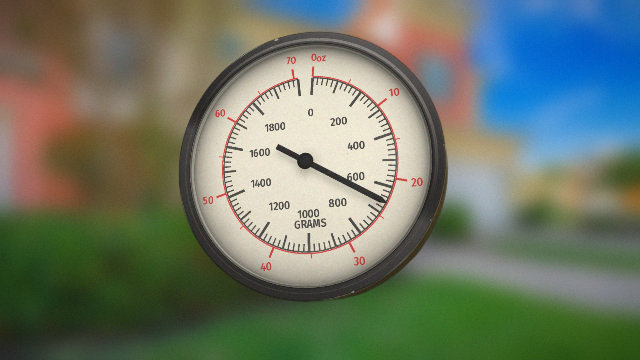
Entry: 660; g
